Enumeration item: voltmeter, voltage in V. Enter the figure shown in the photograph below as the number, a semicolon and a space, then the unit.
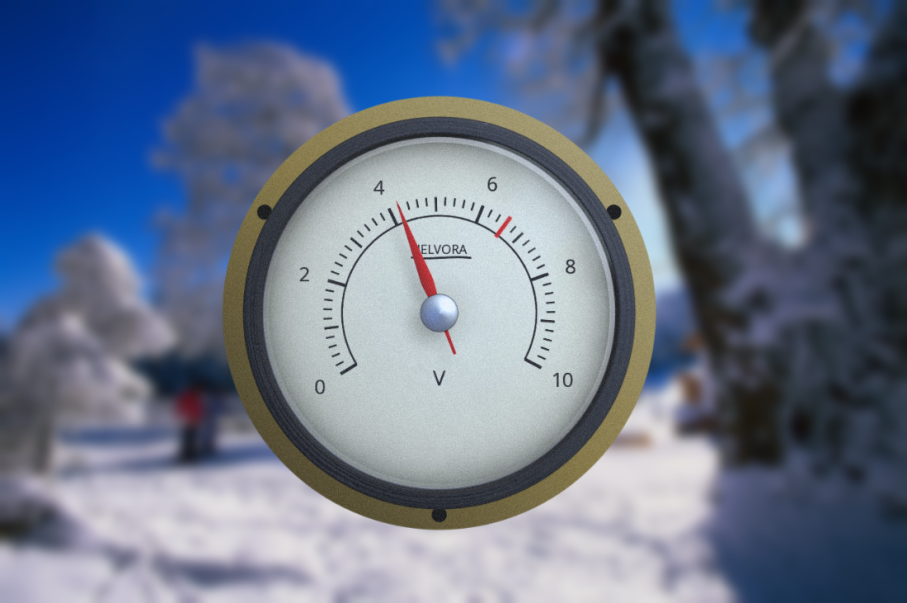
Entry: 4.2; V
